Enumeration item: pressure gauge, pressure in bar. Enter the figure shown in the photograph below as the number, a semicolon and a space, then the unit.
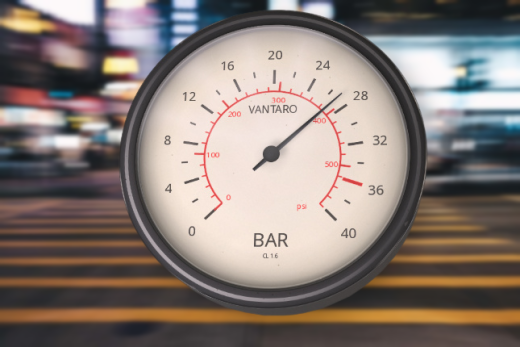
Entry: 27; bar
